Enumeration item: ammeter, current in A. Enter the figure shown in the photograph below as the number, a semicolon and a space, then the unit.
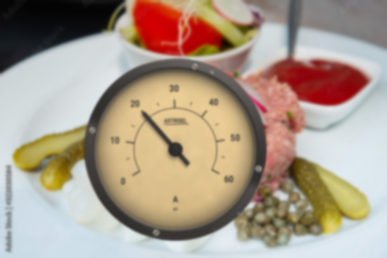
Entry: 20; A
